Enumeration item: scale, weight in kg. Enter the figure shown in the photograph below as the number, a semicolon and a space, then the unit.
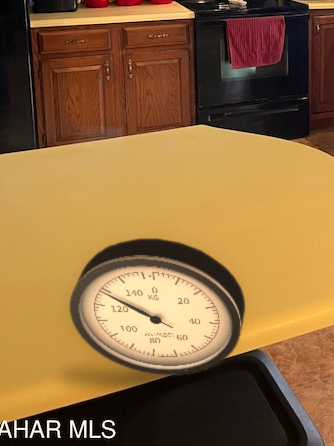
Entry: 130; kg
